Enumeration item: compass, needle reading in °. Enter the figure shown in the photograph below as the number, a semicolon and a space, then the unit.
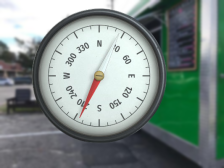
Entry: 205; °
